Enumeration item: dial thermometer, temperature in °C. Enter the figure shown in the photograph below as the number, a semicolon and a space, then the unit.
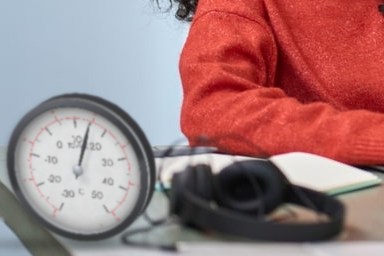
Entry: 15; °C
